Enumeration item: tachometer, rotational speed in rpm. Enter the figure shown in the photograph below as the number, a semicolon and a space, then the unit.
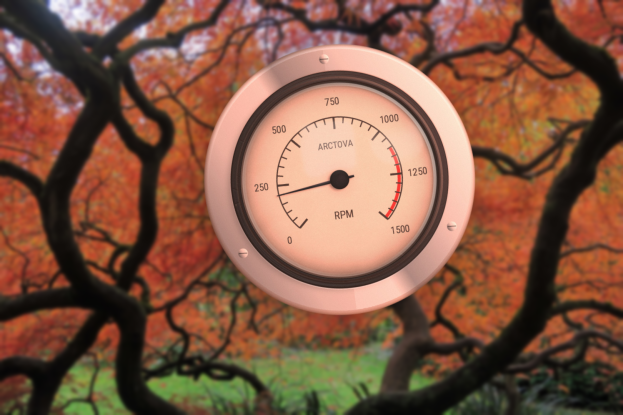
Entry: 200; rpm
